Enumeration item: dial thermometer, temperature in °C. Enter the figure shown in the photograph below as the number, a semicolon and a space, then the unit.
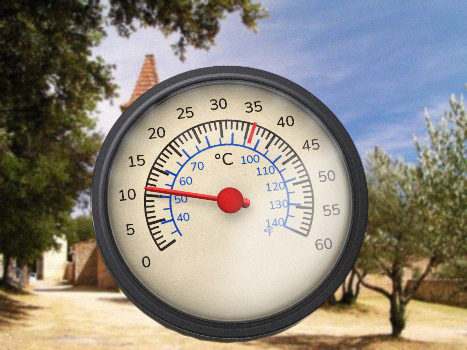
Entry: 11; °C
